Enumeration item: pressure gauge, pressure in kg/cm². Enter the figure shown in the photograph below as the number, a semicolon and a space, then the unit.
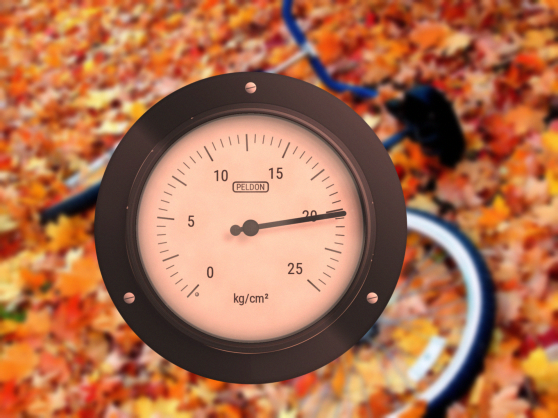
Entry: 20.25; kg/cm²
